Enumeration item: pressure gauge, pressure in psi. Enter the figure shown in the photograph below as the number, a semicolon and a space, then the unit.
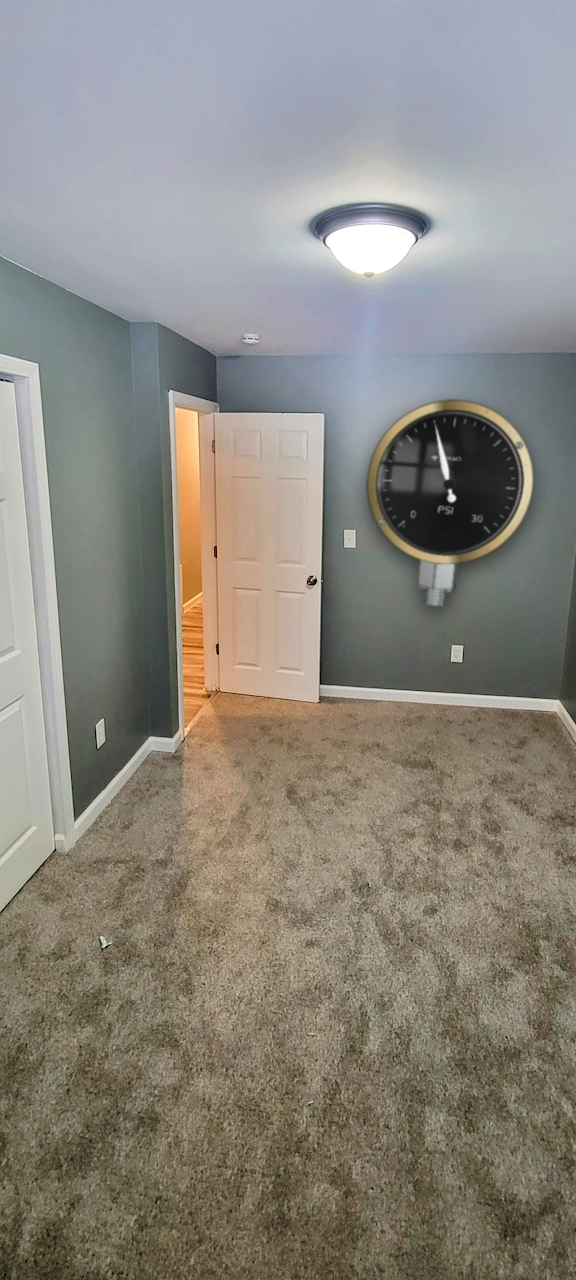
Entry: 13; psi
